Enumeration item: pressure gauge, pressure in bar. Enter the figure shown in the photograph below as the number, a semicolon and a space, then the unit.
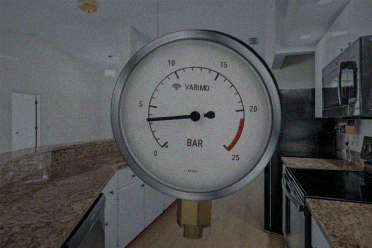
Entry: 3.5; bar
